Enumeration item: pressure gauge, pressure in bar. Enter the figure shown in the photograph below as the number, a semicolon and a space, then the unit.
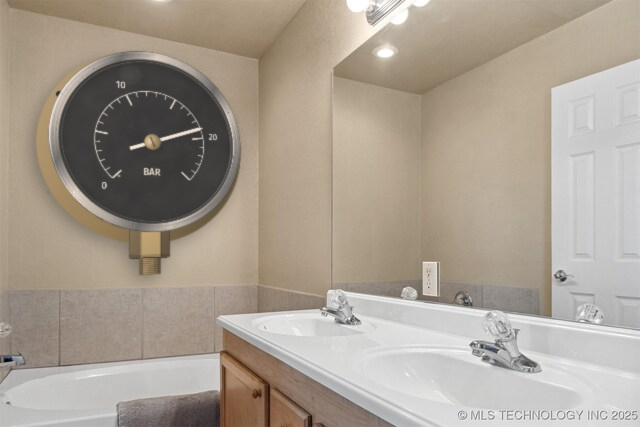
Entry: 19; bar
